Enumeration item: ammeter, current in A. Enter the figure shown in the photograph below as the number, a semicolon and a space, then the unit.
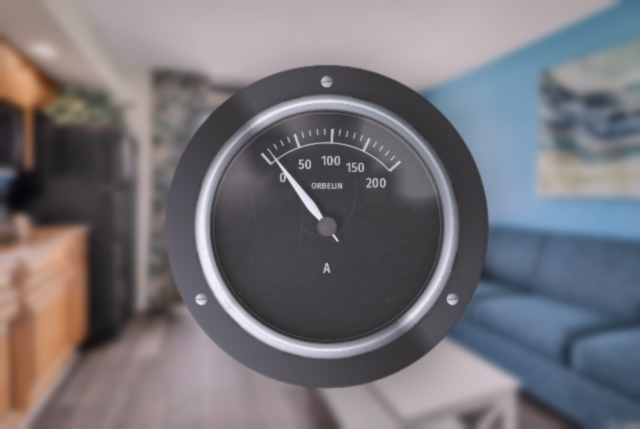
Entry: 10; A
